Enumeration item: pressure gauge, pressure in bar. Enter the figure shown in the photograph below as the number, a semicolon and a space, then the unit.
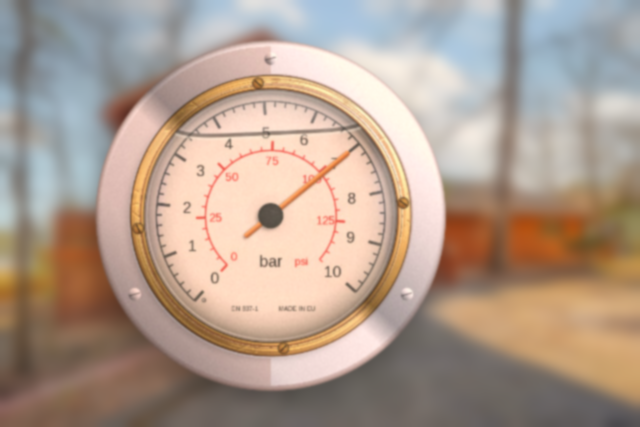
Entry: 7; bar
